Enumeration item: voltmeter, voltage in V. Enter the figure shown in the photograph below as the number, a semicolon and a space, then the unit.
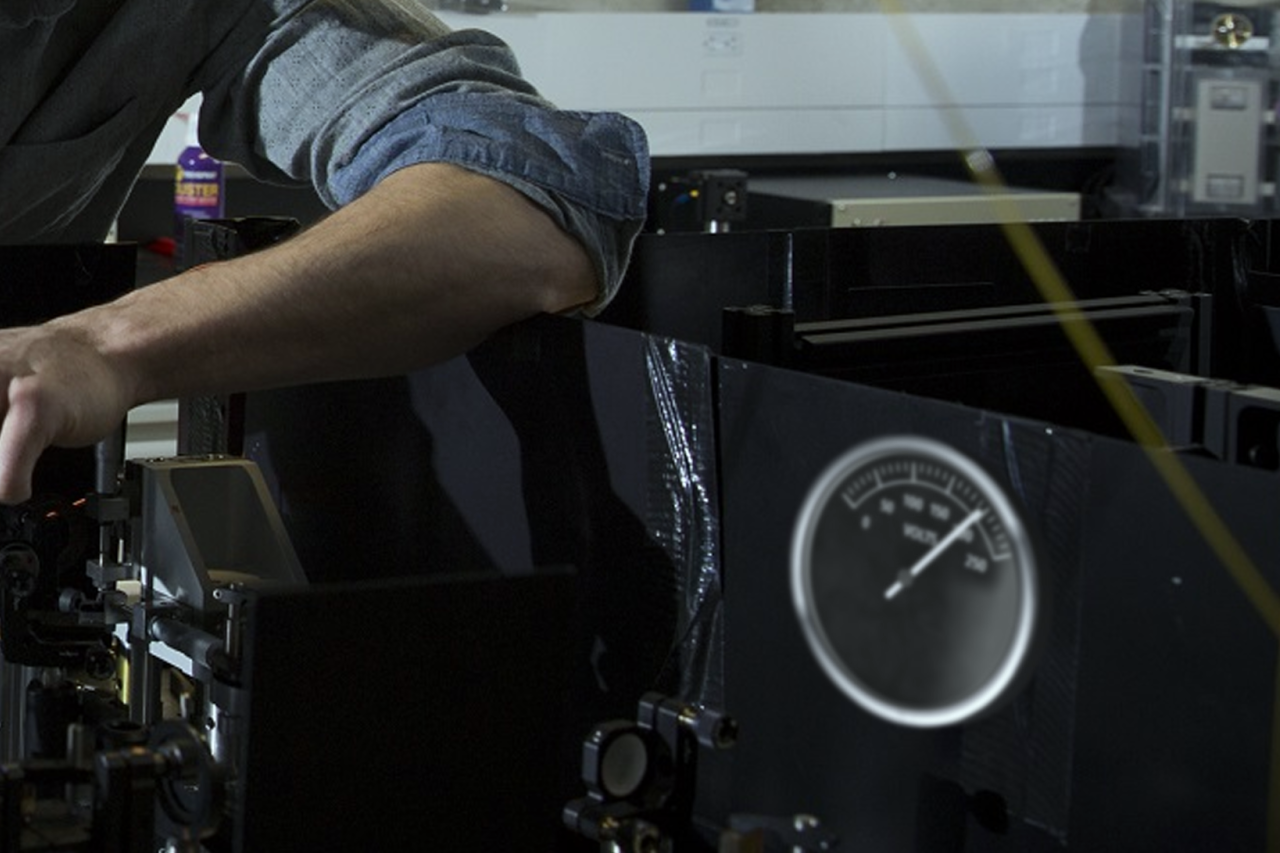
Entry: 200; V
